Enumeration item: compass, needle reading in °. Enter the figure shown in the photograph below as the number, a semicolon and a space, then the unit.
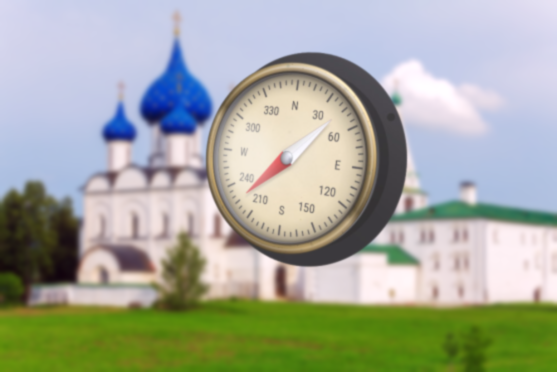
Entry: 225; °
